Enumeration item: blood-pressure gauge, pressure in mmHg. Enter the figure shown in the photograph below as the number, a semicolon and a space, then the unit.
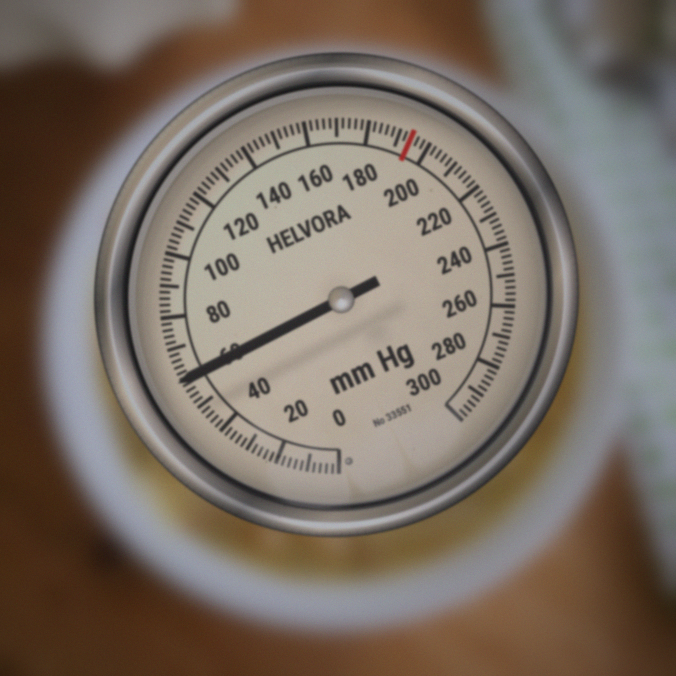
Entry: 60; mmHg
